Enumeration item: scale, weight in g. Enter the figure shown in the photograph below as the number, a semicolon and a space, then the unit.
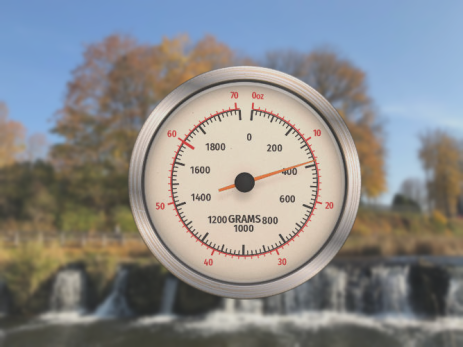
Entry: 380; g
